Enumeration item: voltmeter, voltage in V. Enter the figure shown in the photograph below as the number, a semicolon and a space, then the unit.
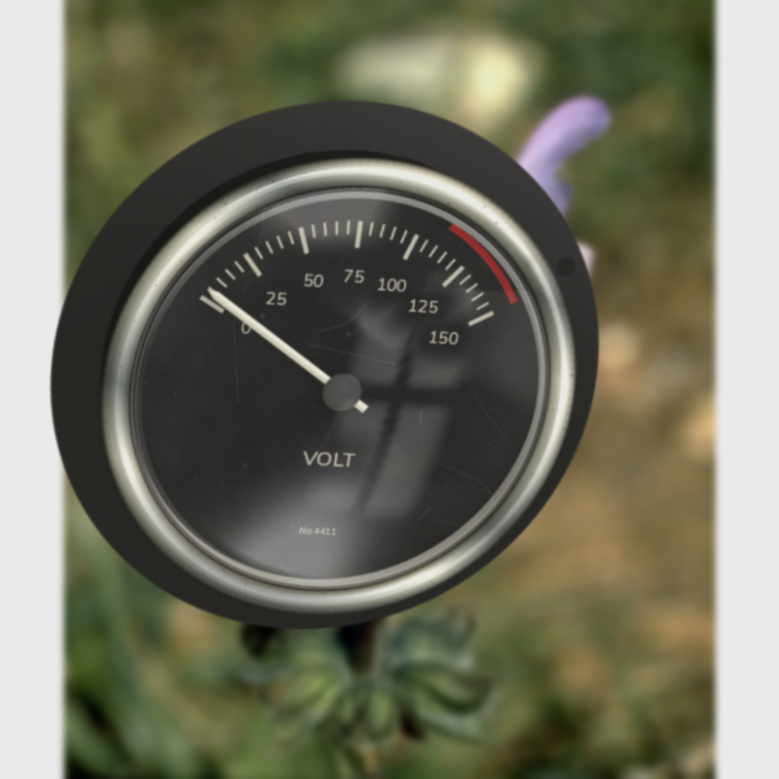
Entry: 5; V
